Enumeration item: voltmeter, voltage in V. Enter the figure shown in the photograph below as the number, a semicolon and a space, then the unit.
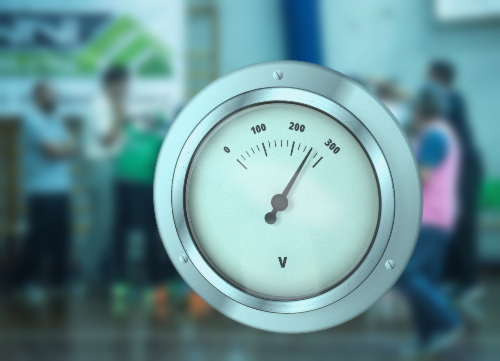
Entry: 260; V
